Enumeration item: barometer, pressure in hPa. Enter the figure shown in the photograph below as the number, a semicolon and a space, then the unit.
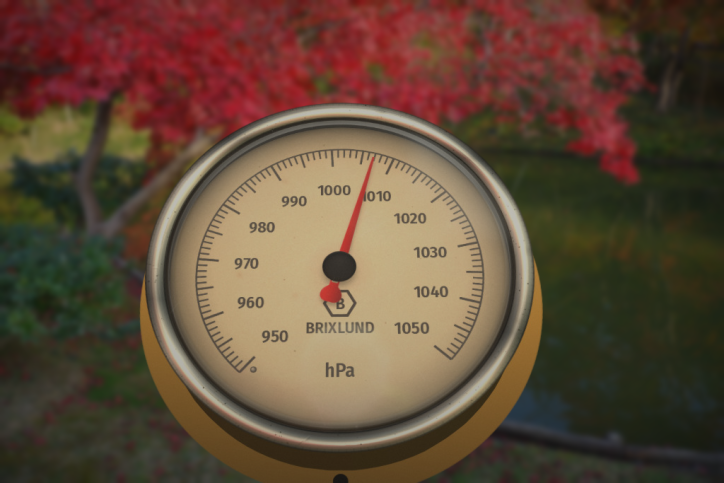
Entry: 1007; hPa
